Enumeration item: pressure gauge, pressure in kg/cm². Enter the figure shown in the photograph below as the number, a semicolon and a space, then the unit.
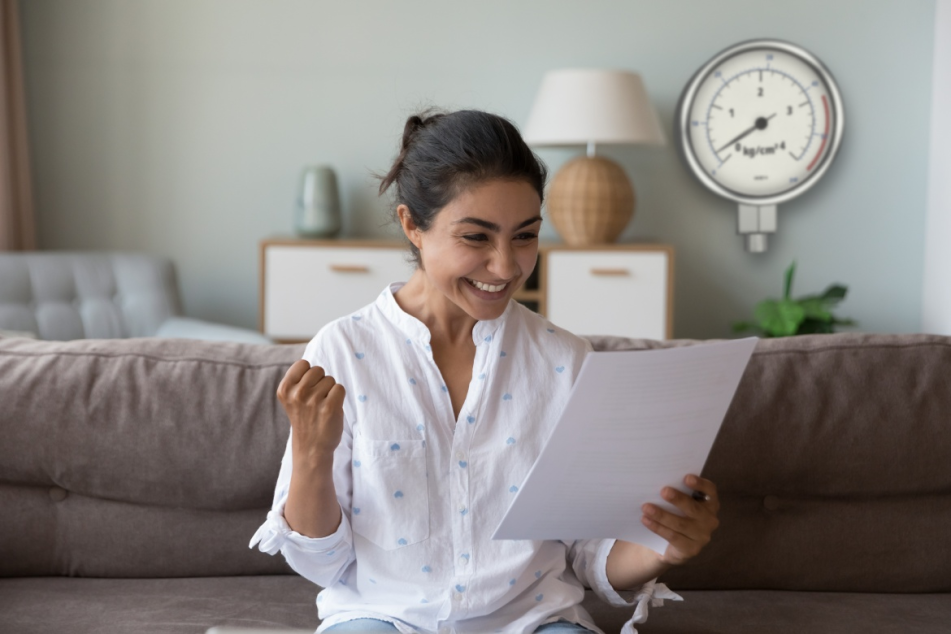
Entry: 0.2; kg/cm²
